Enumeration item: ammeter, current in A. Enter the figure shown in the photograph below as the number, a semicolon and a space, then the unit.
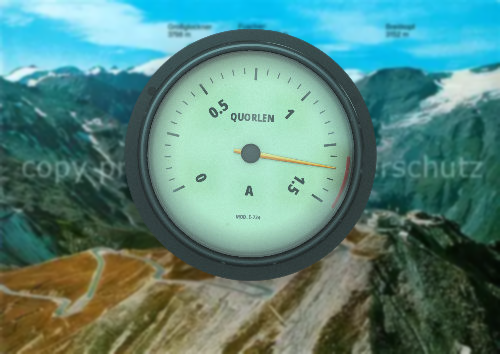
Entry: 1.35; A
